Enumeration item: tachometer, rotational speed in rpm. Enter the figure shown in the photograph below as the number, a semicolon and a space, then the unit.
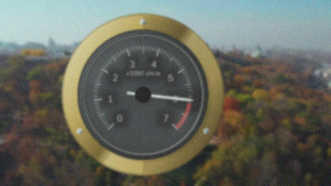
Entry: 6000; rpm
